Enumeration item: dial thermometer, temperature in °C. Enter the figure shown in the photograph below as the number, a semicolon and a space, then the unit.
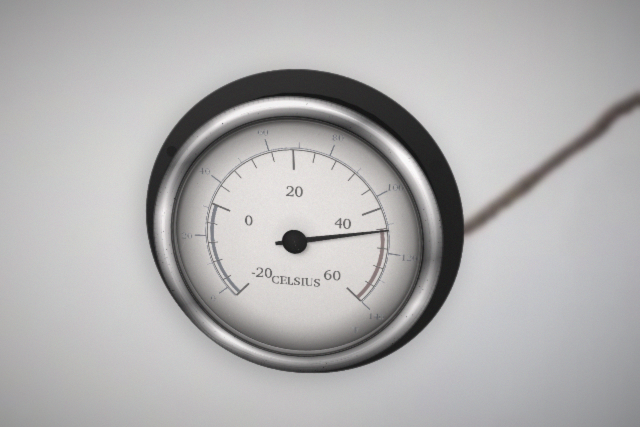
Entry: 44; °C
